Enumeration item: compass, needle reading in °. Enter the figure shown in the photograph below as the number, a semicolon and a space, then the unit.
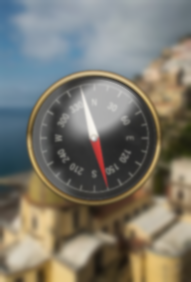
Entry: 165; °
